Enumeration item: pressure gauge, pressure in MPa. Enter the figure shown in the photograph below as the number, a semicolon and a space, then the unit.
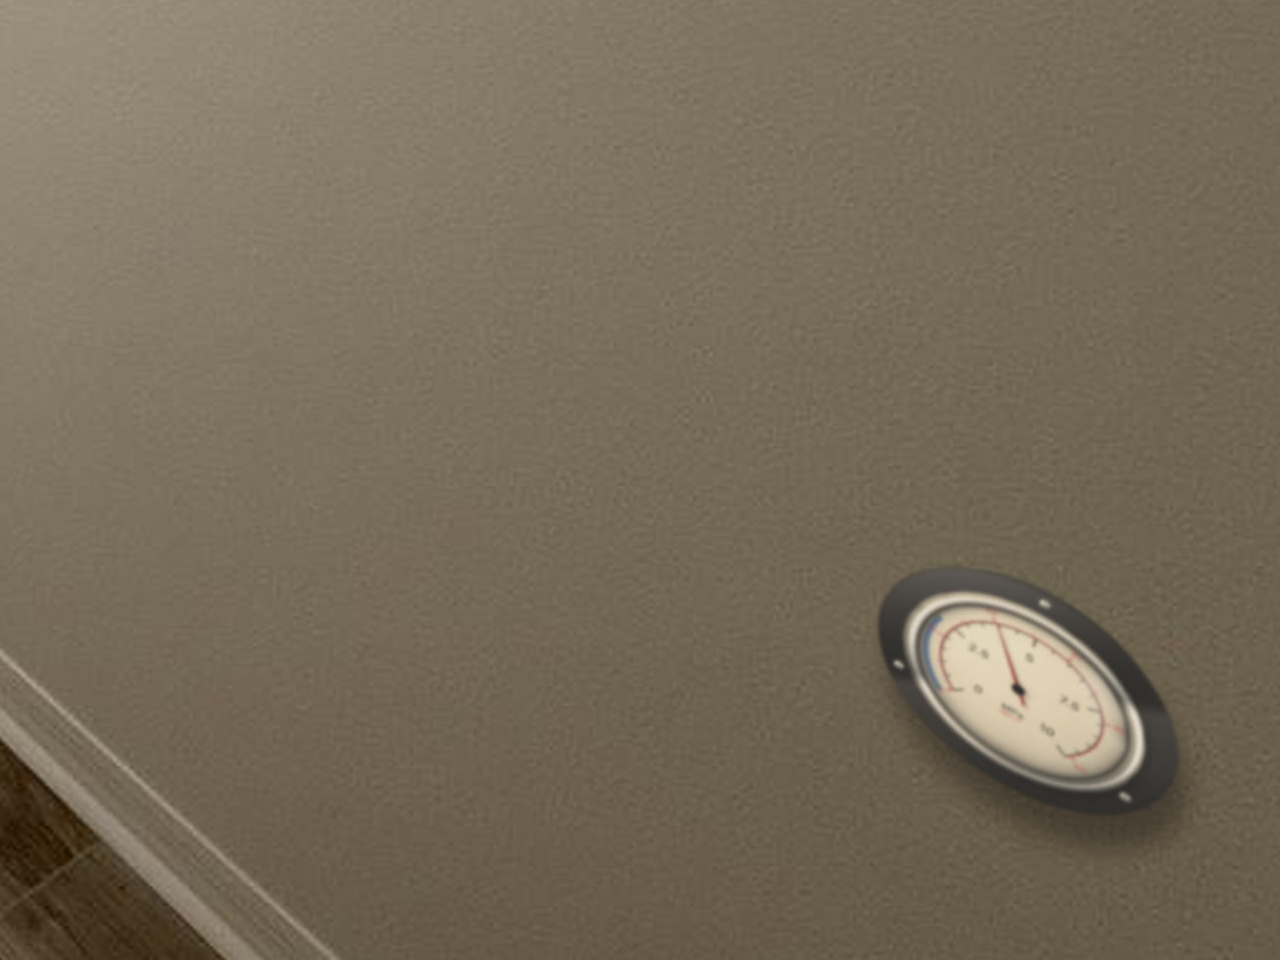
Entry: 4; MPa
